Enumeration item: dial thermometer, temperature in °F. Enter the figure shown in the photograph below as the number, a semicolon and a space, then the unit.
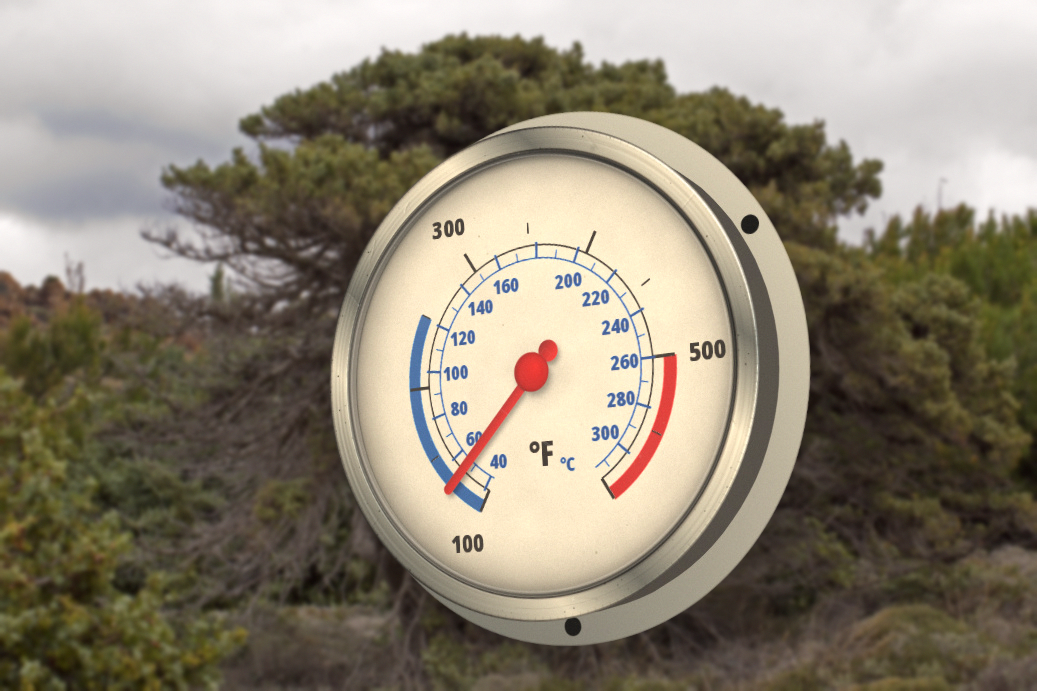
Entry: 125; °F
